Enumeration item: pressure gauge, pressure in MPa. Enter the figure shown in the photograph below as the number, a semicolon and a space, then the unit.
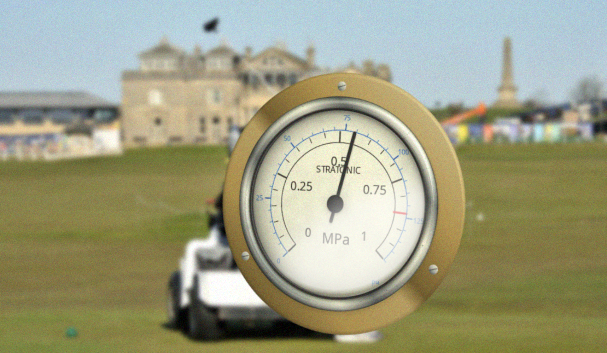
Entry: 0.55; MPa
